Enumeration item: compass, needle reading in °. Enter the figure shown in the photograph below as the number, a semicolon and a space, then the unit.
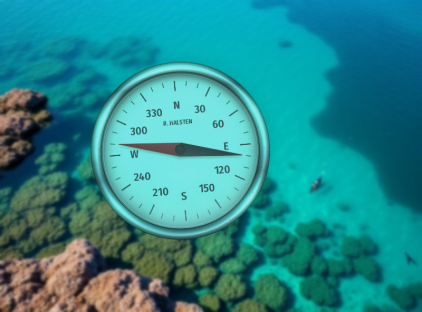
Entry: 280; °
